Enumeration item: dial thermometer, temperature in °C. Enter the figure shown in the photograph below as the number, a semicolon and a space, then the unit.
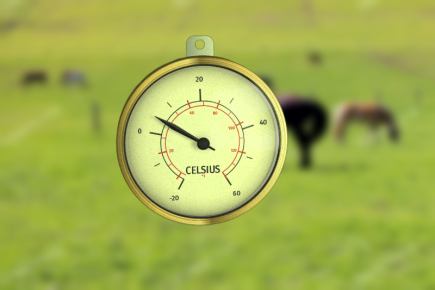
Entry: 5; °C
